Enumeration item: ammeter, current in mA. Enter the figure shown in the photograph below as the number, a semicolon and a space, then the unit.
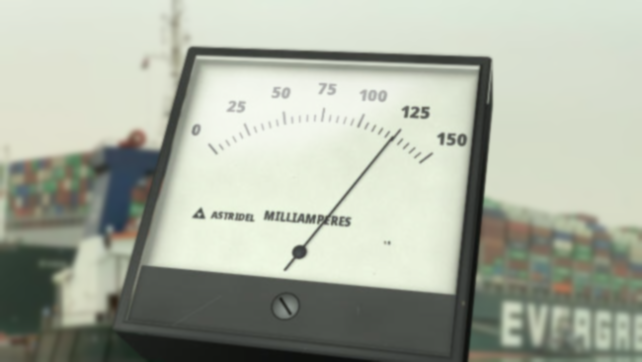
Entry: 125; mA
